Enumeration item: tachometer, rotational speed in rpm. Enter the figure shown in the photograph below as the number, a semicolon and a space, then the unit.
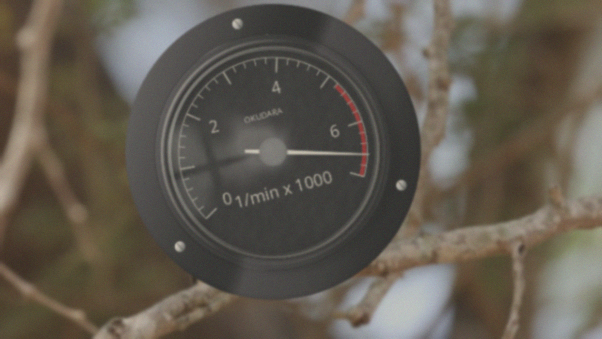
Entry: 6600; rpm
